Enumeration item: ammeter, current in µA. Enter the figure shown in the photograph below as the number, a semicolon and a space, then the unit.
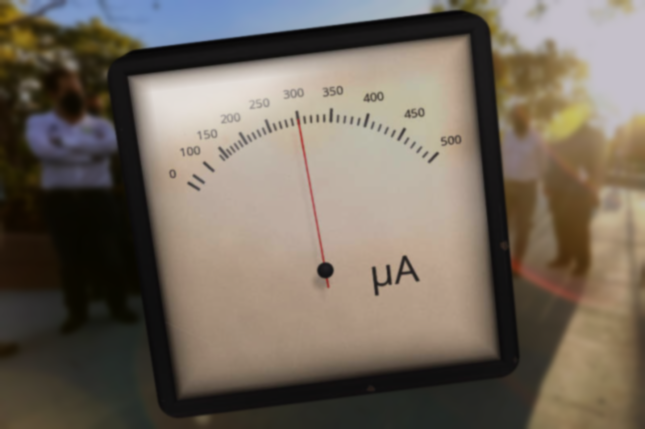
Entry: 300; µA
